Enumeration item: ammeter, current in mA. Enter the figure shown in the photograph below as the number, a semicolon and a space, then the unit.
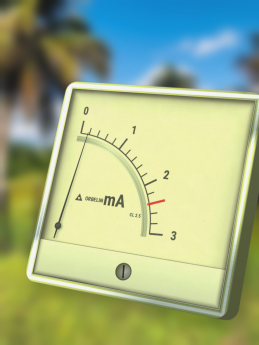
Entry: 0.2; mA
